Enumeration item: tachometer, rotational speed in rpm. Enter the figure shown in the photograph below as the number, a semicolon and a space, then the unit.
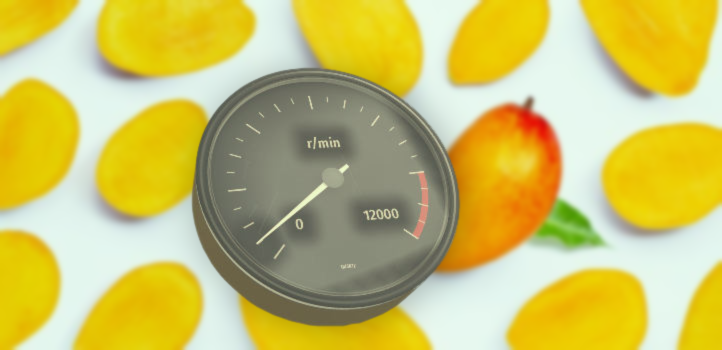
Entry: 500; rpm
